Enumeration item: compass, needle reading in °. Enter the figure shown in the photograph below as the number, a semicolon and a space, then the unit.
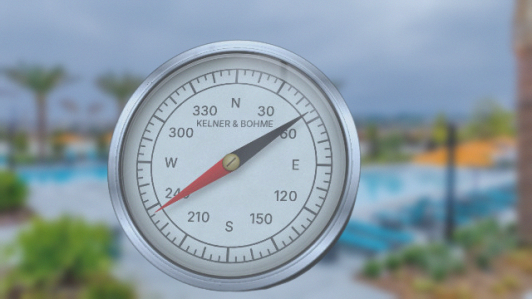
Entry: 235; °
